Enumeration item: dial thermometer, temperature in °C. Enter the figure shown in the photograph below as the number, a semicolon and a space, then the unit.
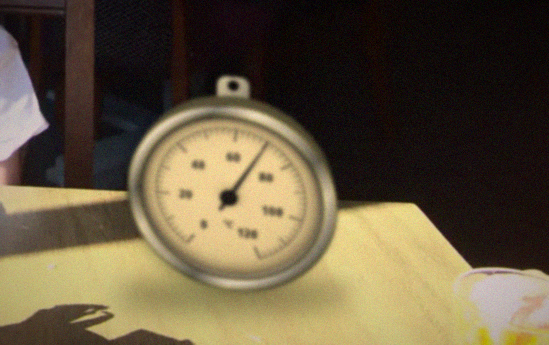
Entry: 70; °C
